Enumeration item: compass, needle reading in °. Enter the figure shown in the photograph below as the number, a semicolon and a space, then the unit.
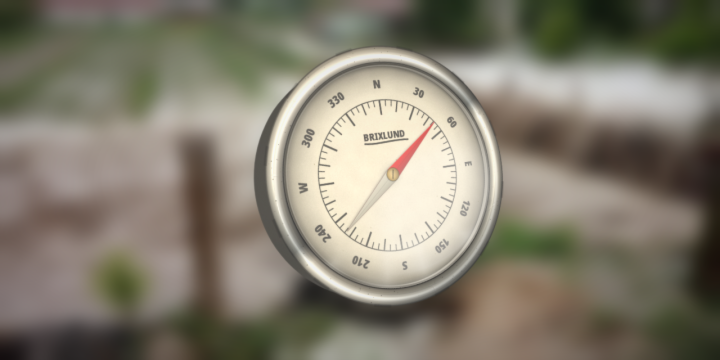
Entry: 50; °
